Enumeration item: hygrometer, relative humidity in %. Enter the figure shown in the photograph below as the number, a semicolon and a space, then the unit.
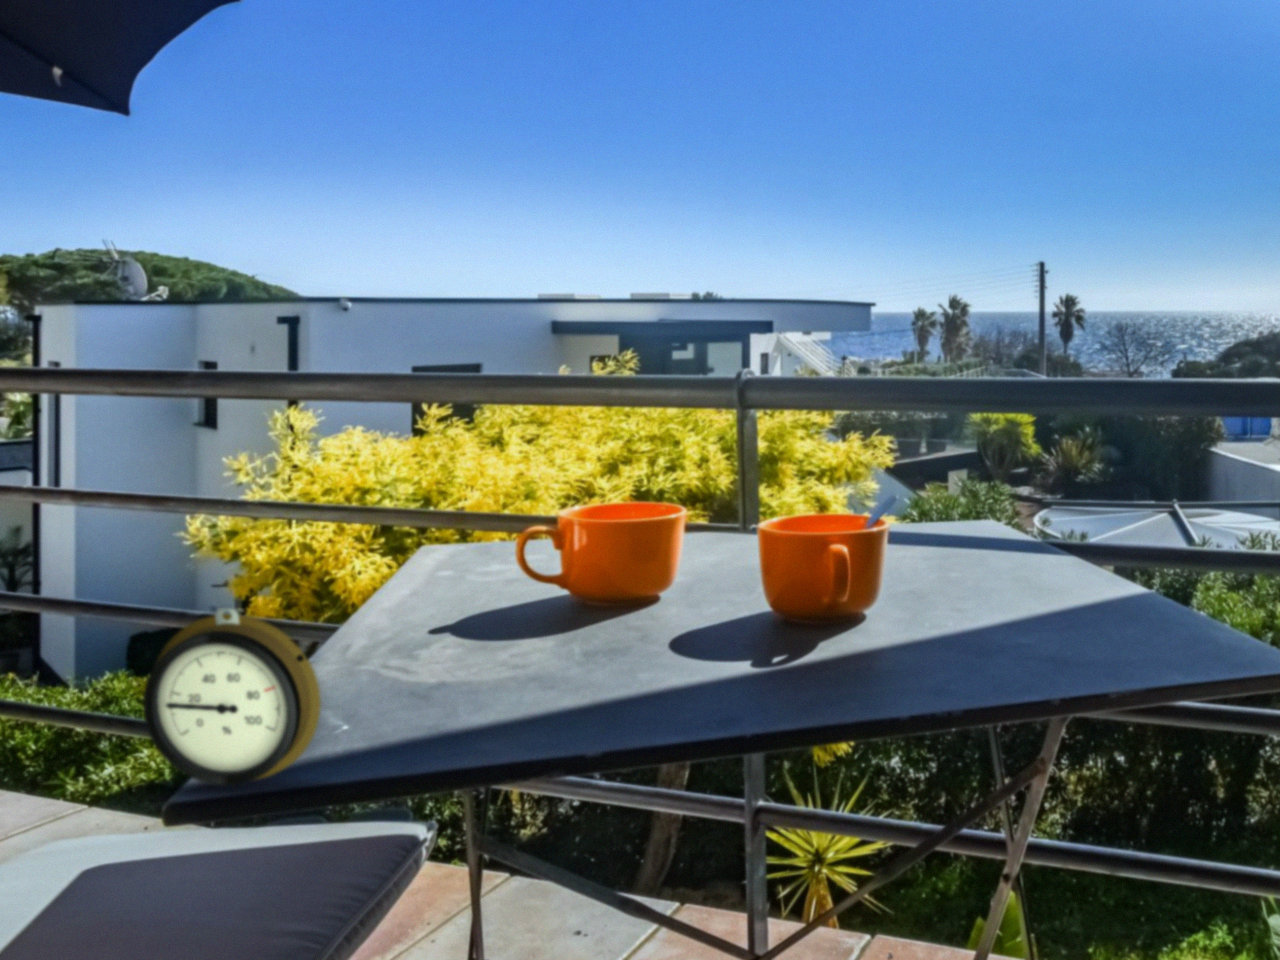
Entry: 15; %
